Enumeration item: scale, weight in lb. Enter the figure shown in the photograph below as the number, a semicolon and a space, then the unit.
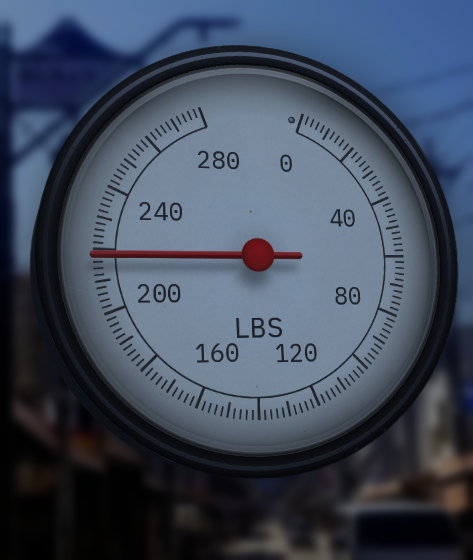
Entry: 218; lb
